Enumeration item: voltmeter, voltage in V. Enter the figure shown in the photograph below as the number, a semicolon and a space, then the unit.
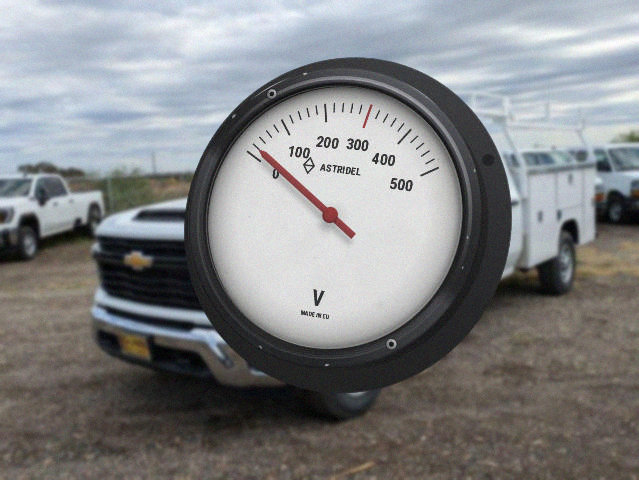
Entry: 20; V
